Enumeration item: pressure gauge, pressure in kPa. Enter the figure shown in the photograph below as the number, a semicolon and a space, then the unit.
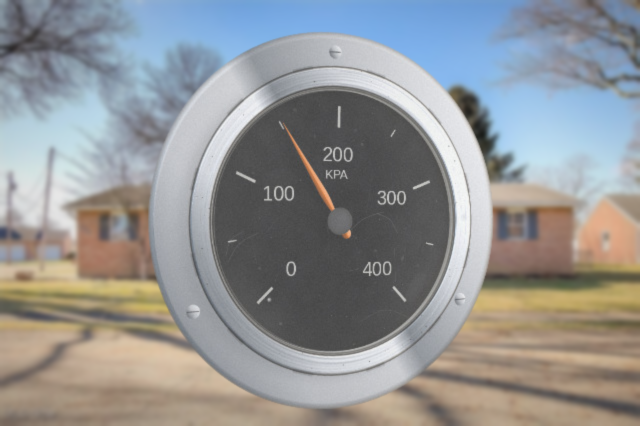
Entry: 150; kPa
